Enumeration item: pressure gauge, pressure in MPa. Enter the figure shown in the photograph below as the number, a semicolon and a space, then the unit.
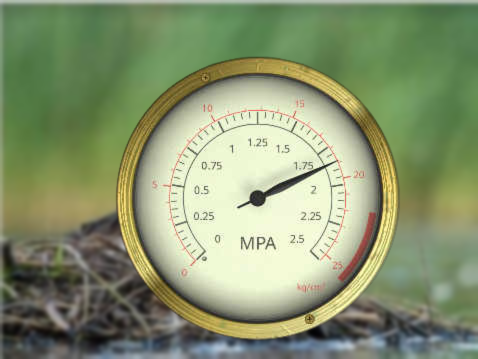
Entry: 1.85; MPa
